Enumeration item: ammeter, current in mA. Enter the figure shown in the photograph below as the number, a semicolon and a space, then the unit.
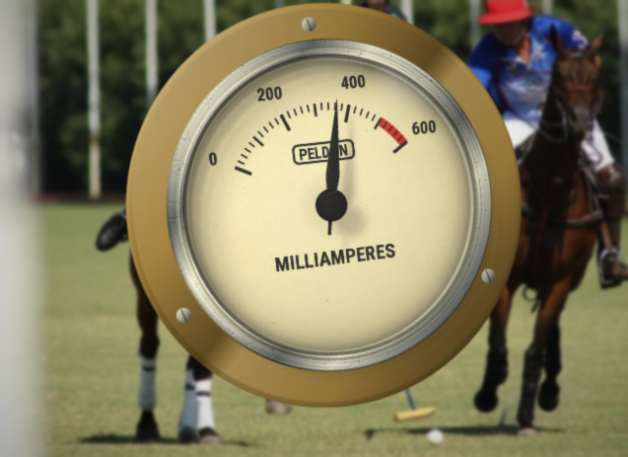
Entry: 360; mA
